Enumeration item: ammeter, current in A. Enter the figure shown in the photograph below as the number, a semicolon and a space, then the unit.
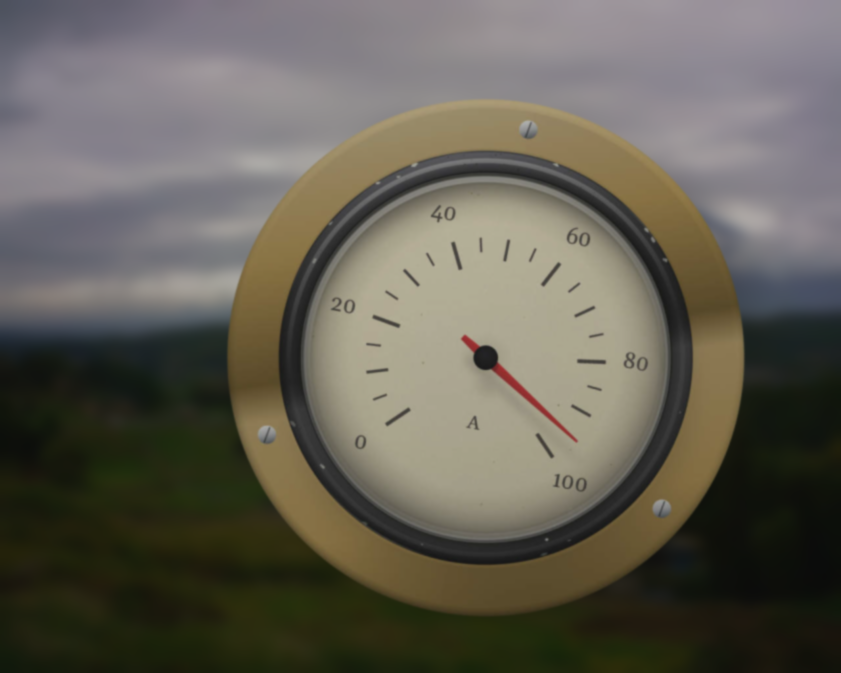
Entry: 95; A
